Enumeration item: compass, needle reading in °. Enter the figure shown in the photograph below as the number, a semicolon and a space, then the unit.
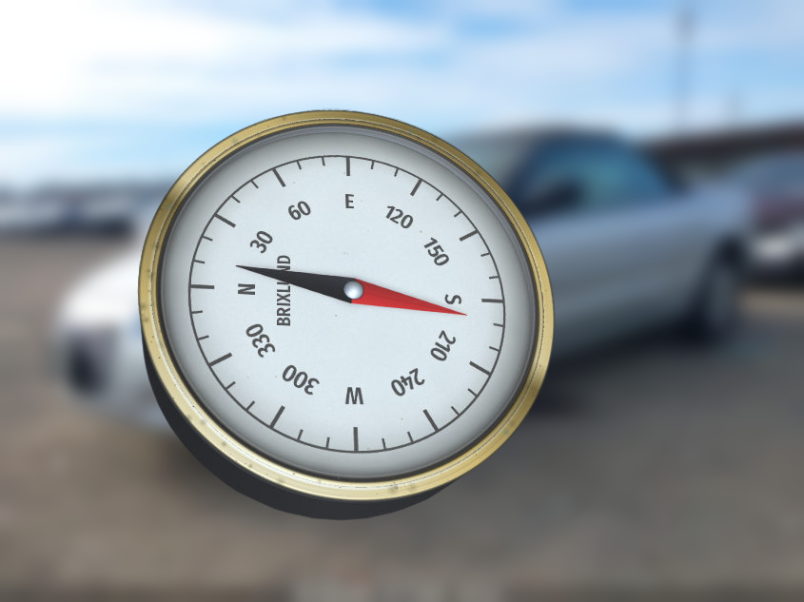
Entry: 190; °
